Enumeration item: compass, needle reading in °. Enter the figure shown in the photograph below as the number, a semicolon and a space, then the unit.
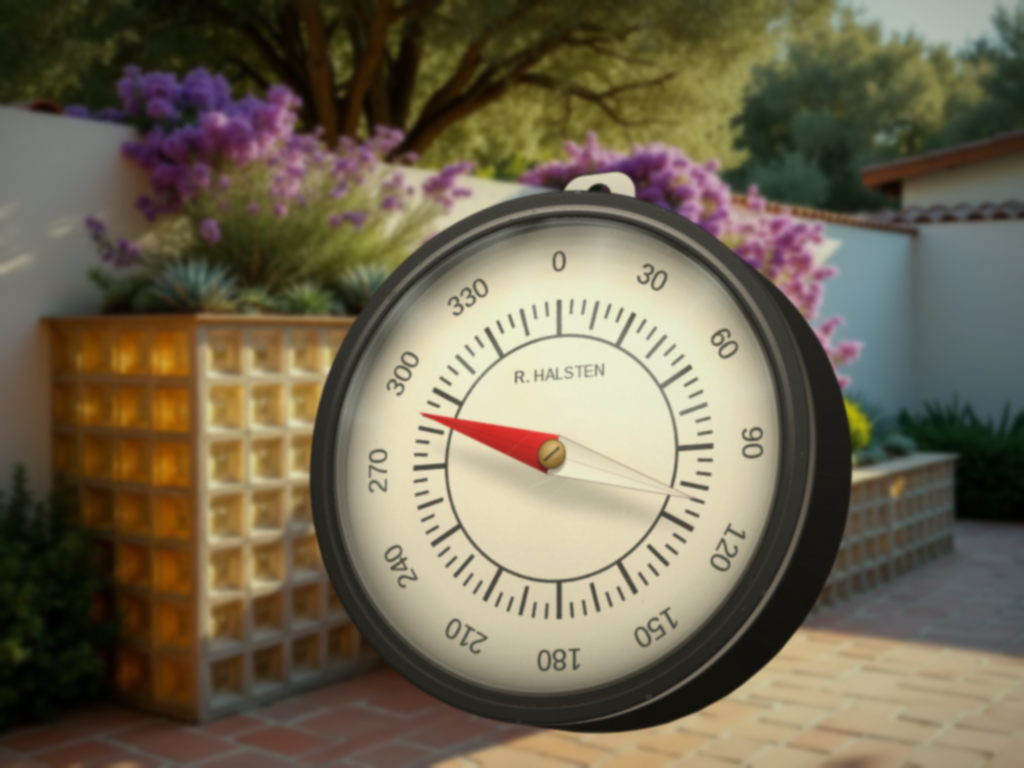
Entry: 290; °
